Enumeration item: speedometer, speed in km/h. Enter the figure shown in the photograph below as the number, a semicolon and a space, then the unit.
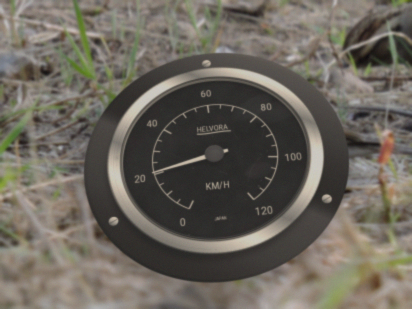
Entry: 20; km/h
